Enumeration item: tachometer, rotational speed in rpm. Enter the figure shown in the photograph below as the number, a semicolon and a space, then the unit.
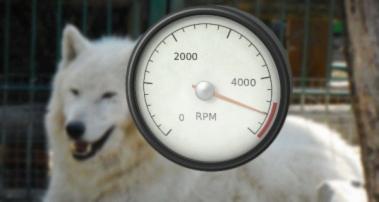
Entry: 4600; rpm
